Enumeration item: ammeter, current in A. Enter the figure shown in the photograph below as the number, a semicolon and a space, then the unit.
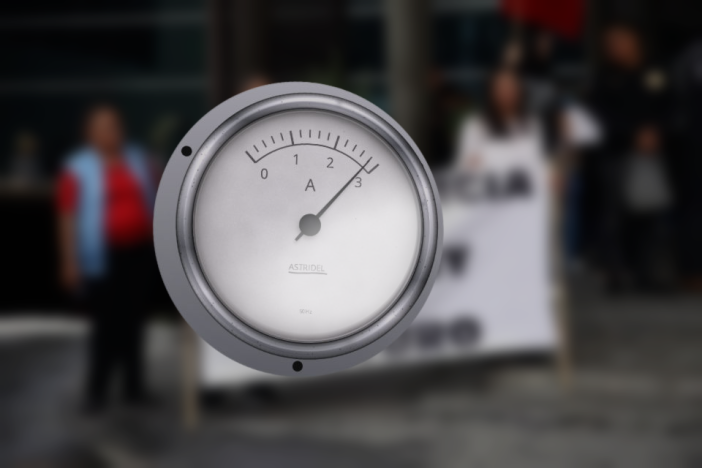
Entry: 2.8; A
